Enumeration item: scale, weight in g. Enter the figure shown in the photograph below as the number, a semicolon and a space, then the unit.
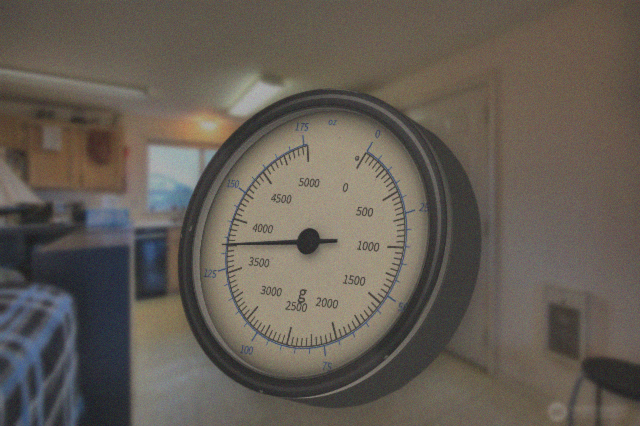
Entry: 3750; g
